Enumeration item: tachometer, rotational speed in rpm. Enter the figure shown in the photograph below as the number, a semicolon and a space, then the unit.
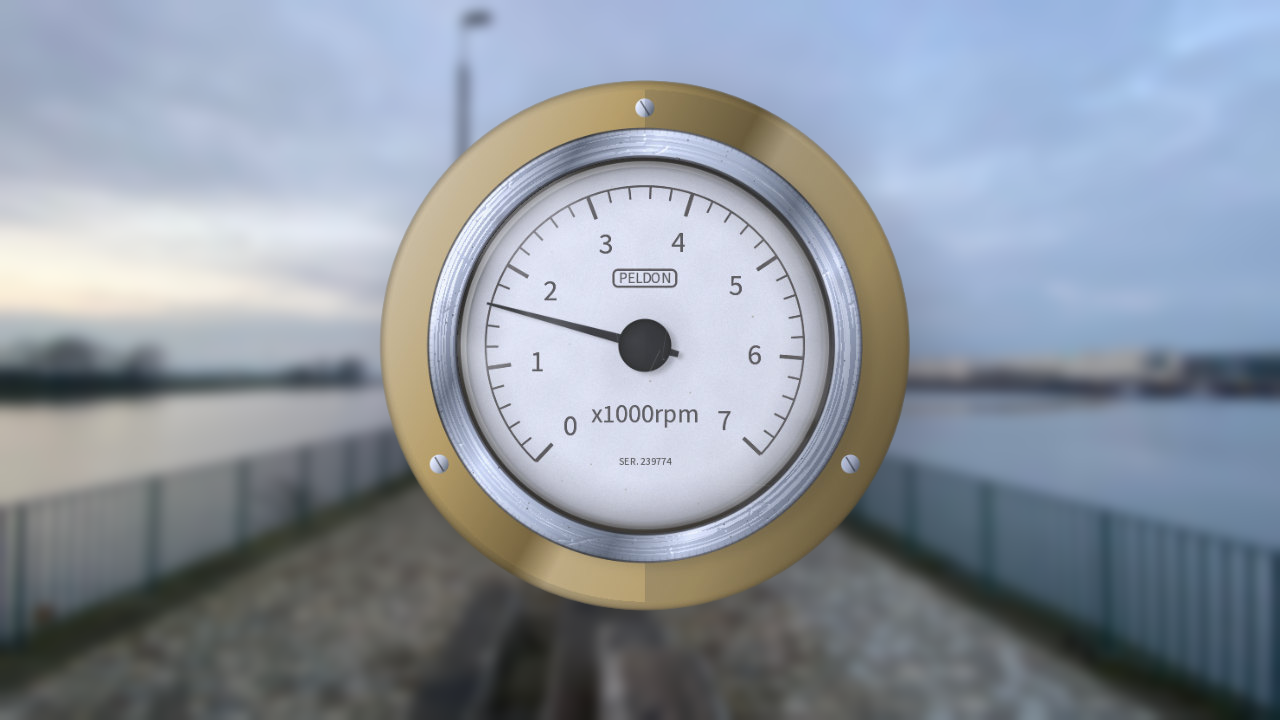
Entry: 1600; rpm
